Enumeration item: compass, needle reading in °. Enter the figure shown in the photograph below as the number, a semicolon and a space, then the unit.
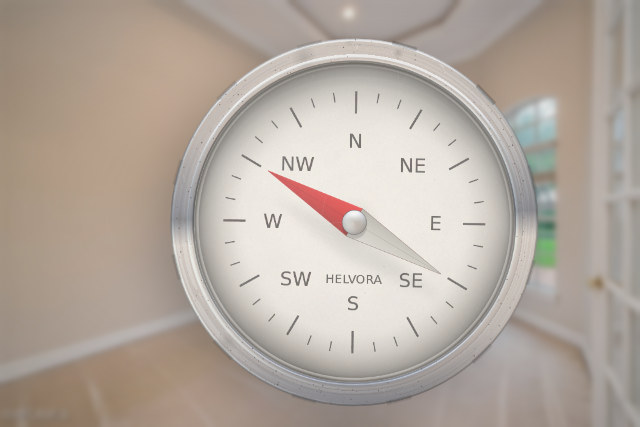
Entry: 300; °
